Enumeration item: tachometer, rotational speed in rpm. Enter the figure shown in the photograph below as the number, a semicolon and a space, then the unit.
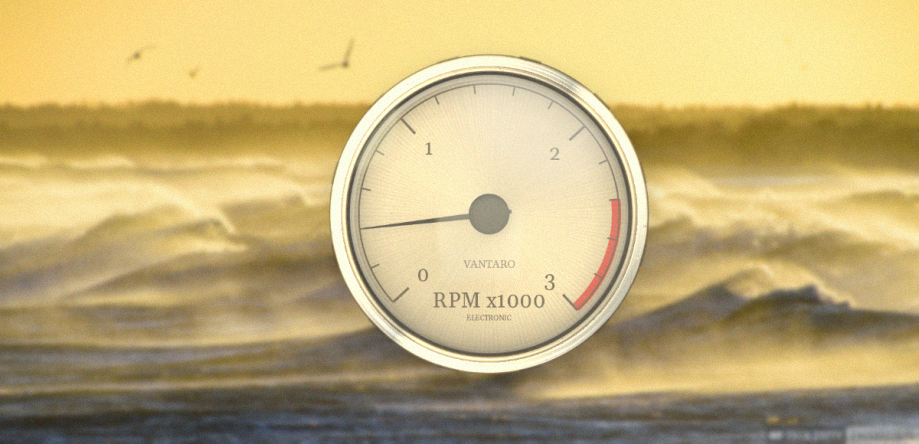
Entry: 400; rpm
